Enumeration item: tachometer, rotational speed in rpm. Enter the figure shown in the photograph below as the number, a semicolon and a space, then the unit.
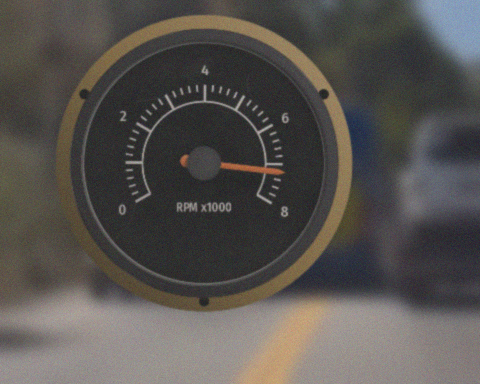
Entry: 7200; rpm
